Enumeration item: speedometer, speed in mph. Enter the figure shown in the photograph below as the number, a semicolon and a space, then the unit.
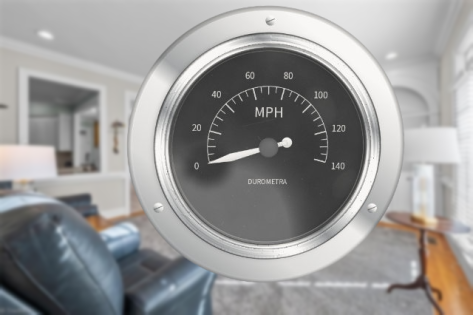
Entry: 0; mph
